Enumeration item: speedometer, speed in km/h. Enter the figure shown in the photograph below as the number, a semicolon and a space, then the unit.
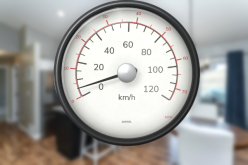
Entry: 5; km/h
